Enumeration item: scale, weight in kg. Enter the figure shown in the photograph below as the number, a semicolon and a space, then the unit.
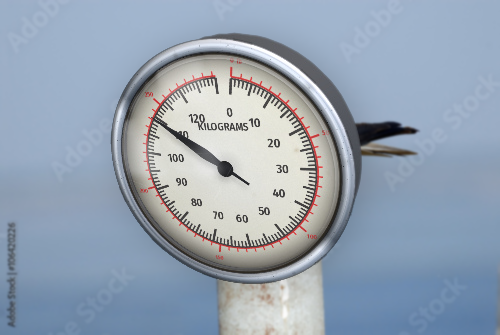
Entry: 110; kg
